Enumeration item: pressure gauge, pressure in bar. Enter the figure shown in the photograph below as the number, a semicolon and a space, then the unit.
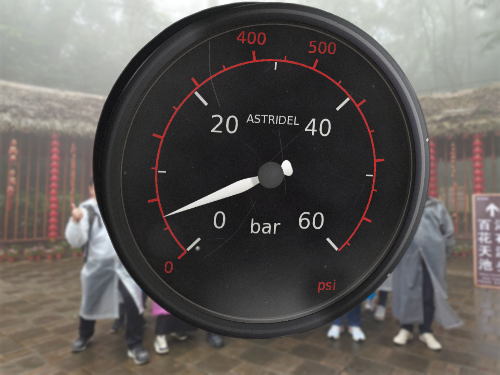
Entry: 5; bar
